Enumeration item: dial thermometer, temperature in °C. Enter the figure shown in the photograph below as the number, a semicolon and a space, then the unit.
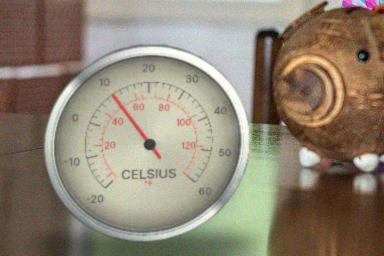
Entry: 10; °C
